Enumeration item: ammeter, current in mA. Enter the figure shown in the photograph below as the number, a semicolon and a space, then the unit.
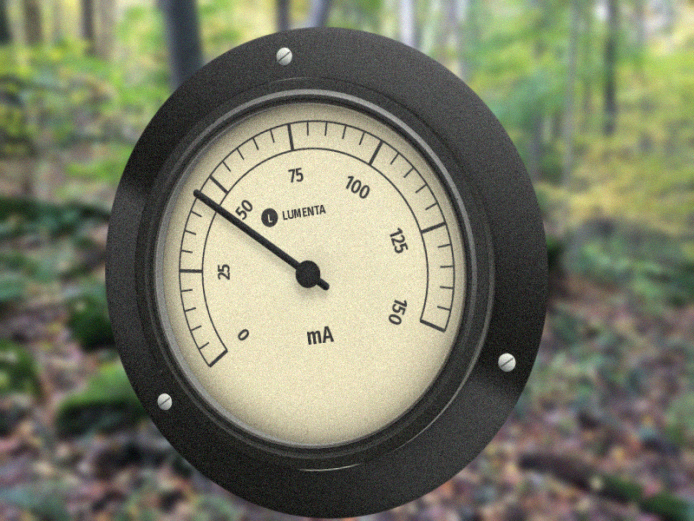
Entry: 45; mA
